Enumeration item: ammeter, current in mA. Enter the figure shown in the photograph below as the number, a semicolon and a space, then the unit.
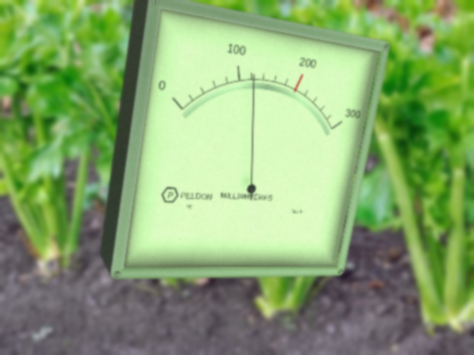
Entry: 120; mA
